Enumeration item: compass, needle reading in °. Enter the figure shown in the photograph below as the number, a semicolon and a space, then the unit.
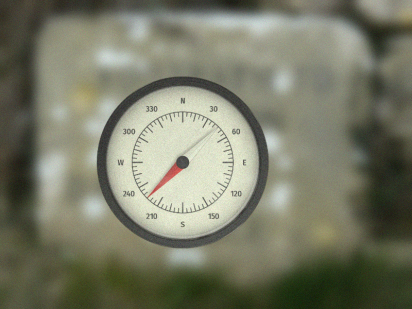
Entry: 225; °
